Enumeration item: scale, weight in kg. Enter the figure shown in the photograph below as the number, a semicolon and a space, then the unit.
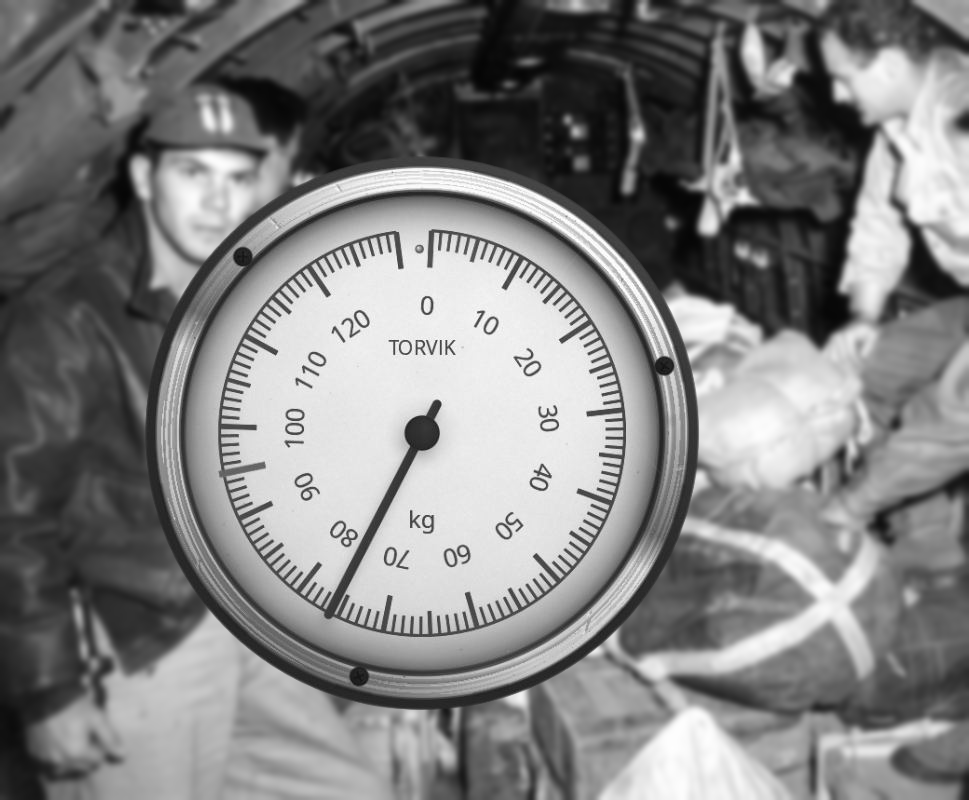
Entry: 76; kg
